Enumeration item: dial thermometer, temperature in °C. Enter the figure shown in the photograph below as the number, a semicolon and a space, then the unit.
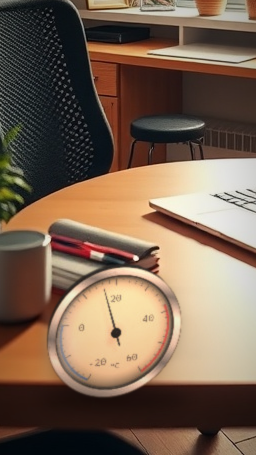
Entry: 16; °C
